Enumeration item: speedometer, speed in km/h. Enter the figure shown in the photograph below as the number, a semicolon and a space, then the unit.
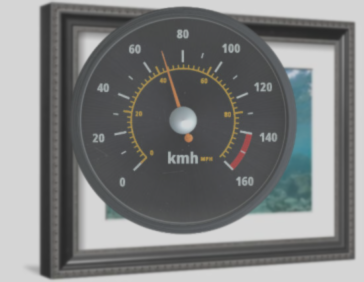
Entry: 70; km/h
